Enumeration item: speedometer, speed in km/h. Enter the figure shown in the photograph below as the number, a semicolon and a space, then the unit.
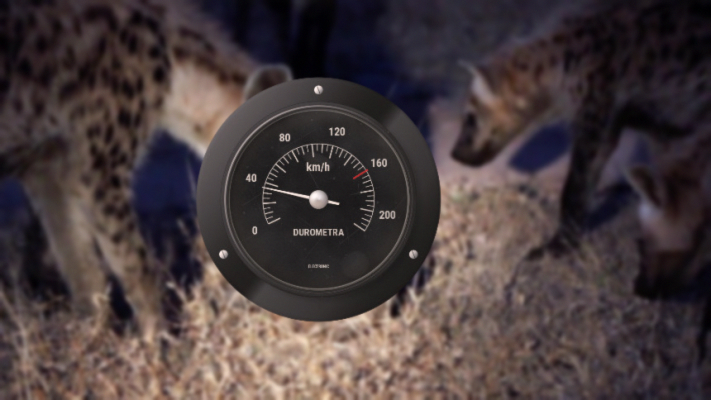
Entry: 35; km/h
